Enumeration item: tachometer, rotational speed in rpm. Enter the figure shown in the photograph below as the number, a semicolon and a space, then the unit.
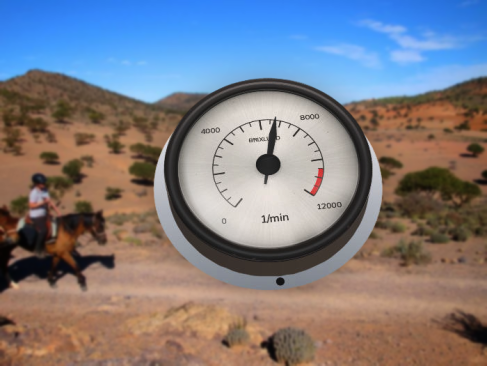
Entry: 6750; rpm
